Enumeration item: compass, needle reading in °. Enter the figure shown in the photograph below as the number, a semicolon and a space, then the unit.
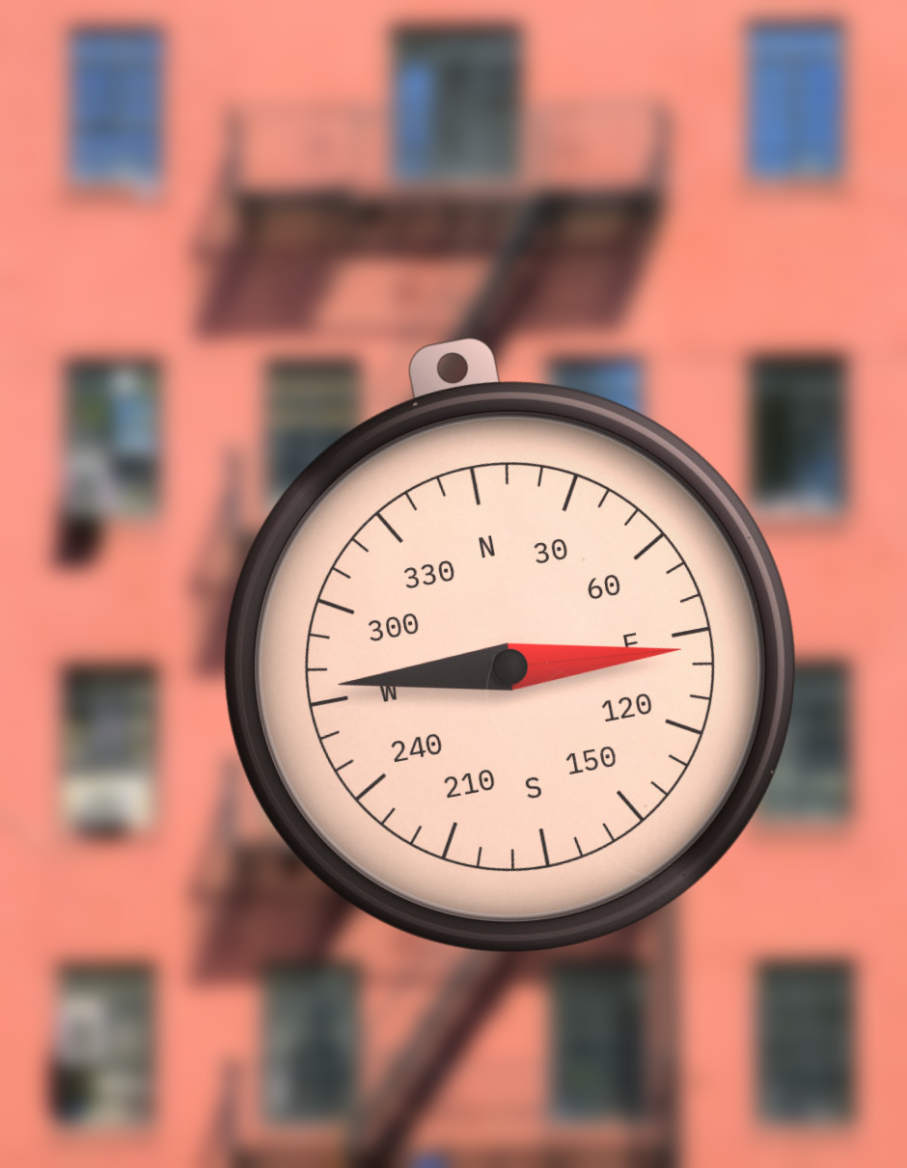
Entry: 95; °
